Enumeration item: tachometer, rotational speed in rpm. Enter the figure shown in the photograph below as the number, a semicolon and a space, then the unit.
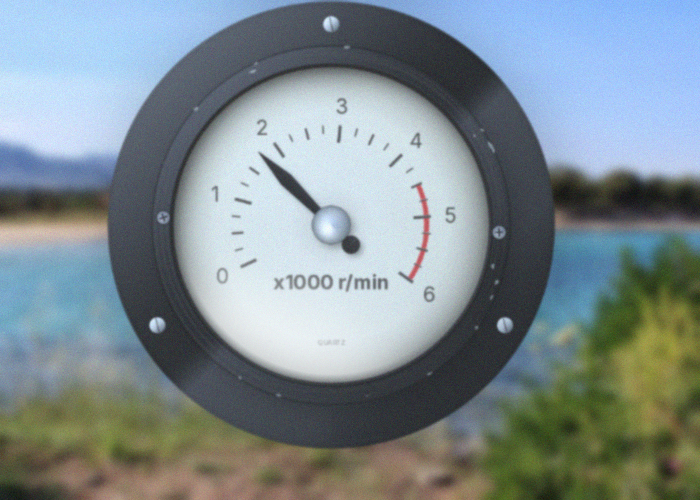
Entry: 1750; rpm
